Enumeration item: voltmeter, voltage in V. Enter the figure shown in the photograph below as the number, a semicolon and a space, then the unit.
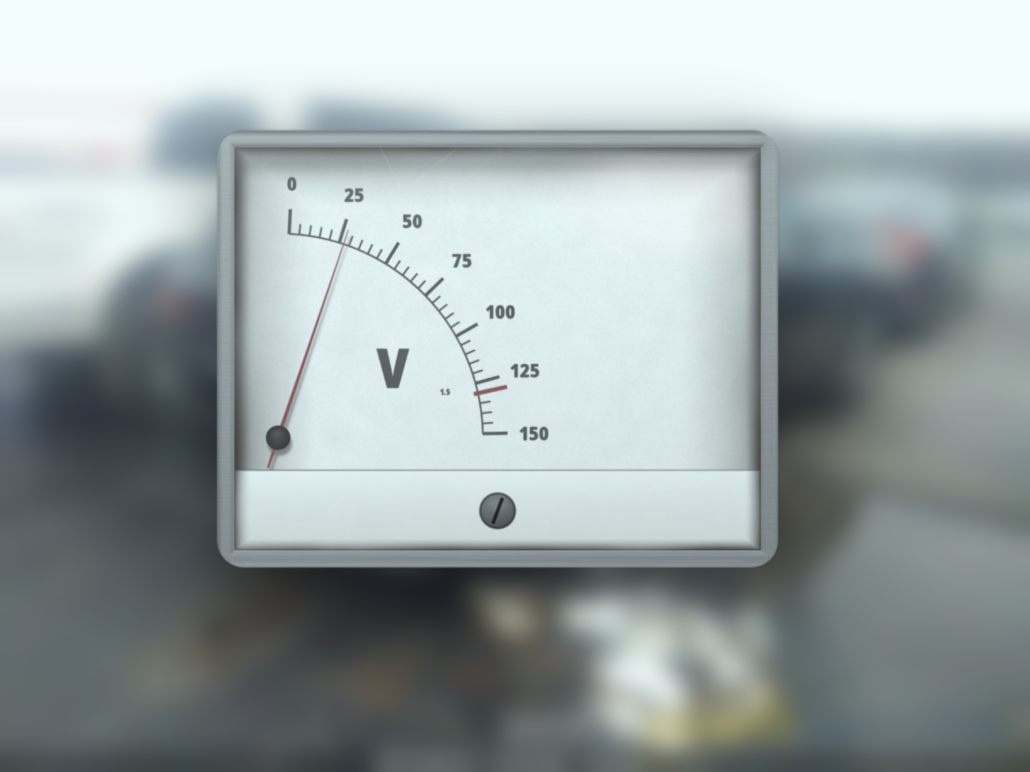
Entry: 27.5; V
